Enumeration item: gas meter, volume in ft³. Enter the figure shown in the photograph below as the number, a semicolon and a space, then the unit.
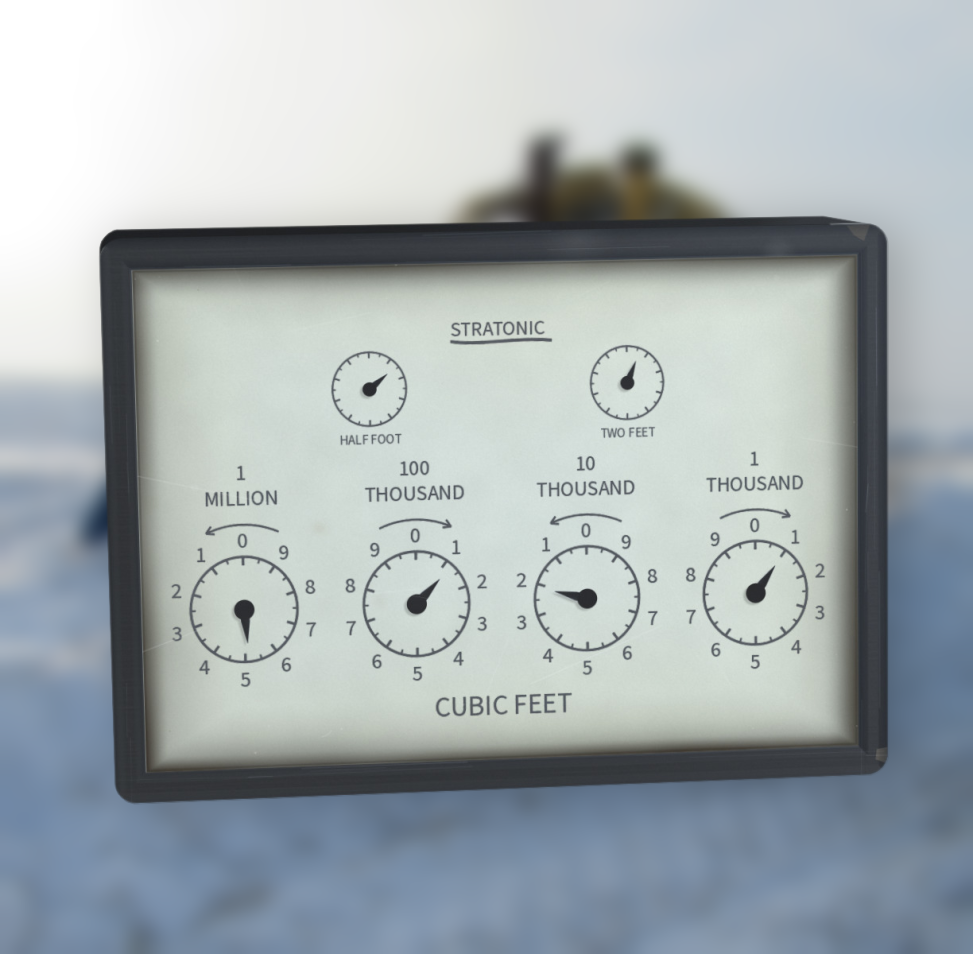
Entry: 512100; ft³
